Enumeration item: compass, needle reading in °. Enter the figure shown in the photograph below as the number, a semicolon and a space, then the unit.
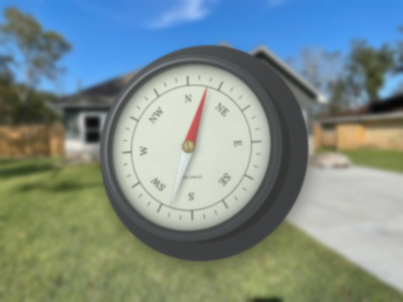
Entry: 20; °
